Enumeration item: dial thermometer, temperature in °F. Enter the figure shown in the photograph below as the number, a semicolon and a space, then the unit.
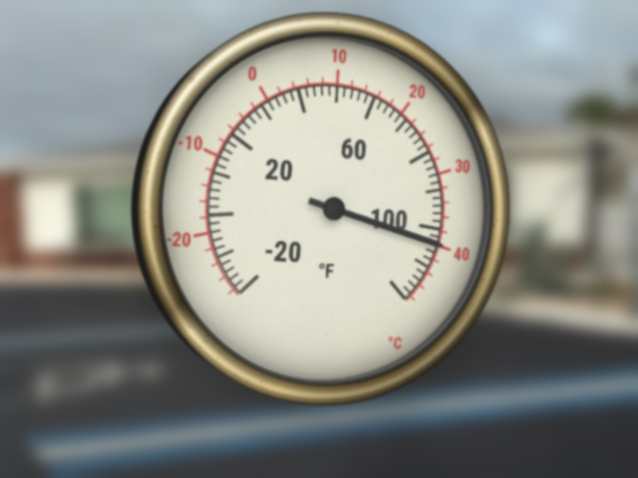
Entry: 104; °F
